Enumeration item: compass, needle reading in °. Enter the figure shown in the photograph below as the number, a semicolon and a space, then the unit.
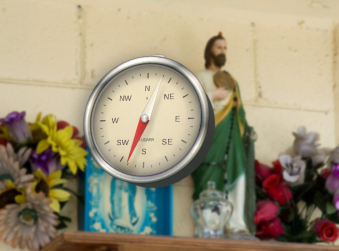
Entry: 200; °
